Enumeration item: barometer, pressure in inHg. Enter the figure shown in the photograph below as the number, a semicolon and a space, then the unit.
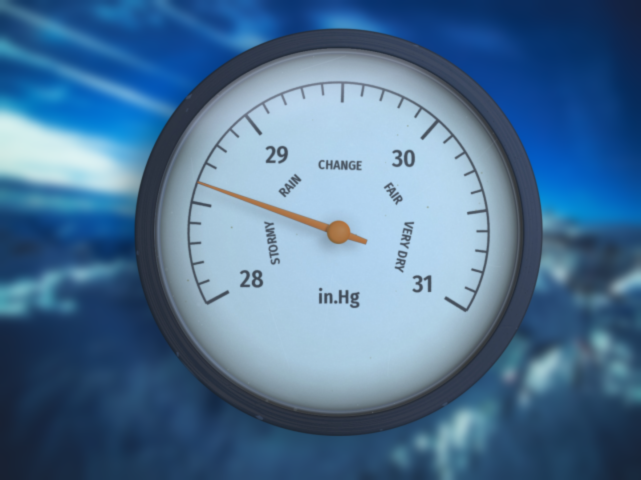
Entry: 28.6; inHg
